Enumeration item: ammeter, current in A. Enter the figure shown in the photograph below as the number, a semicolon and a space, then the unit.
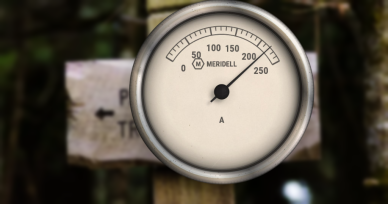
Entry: 220; A
